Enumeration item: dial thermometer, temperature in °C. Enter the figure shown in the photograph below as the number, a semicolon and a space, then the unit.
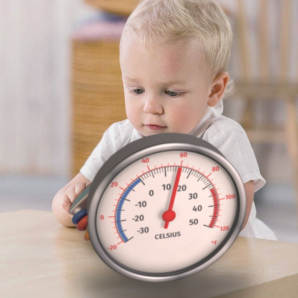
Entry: 15; °C
